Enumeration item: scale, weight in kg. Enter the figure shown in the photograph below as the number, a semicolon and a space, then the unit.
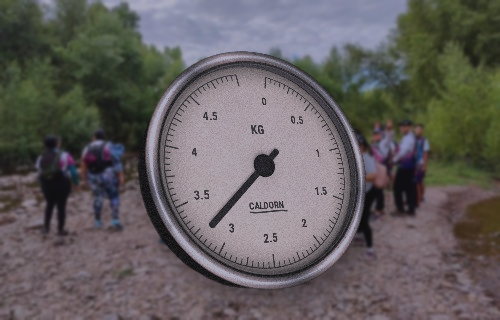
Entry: 3.2; kg
